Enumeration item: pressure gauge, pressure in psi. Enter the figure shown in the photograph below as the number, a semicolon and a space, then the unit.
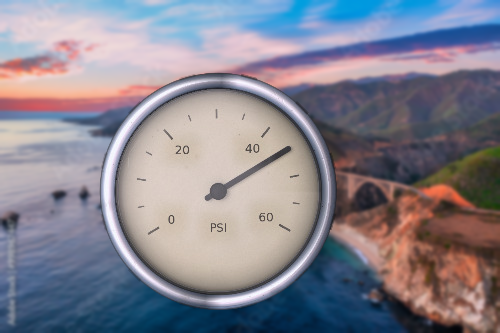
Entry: 45; psi
